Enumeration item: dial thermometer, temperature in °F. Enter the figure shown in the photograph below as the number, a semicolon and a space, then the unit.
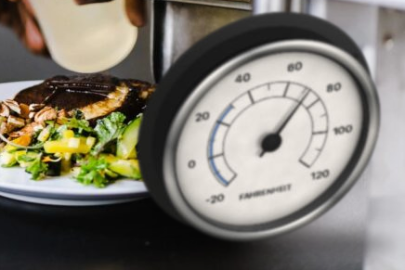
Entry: 70; °F
